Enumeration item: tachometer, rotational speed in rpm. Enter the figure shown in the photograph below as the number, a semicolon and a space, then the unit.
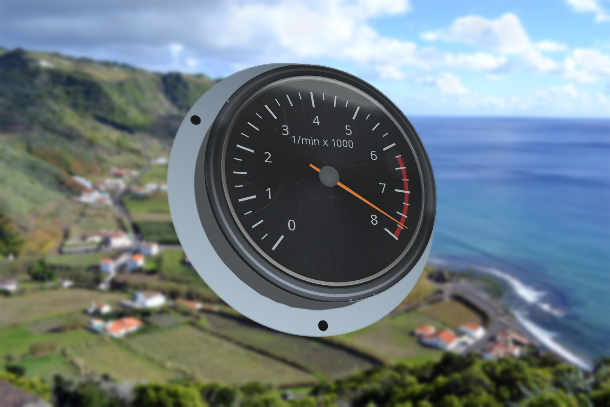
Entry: 7750; rpm
